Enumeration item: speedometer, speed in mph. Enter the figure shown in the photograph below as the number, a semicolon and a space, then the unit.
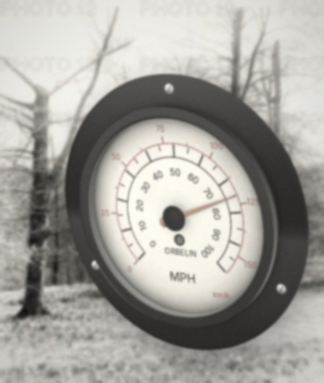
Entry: 75; mph
